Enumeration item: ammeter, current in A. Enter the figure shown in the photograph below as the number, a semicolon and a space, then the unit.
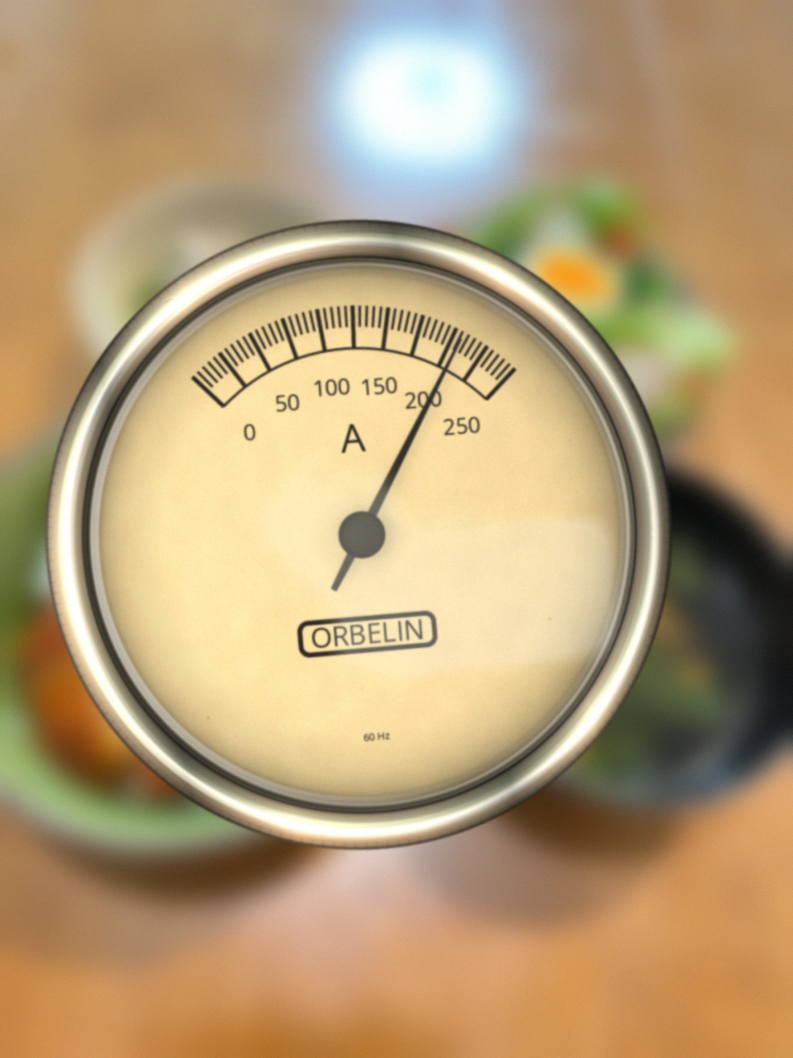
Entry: 205; A
